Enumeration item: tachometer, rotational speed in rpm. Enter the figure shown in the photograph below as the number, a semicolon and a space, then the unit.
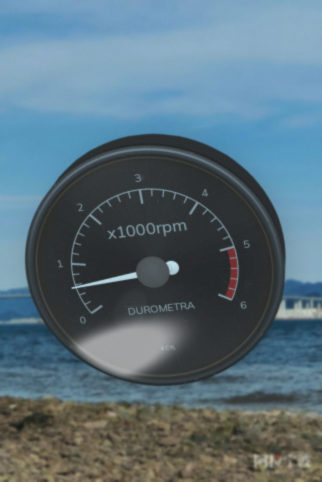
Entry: 600; rpm
